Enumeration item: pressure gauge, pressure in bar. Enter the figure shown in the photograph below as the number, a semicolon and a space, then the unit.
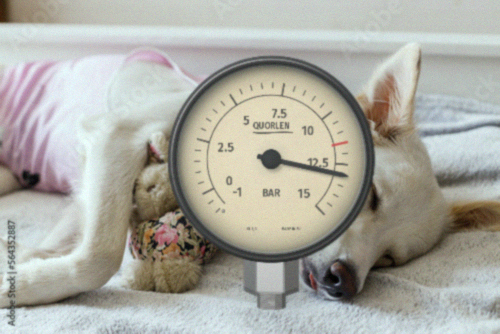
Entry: 13; bar
